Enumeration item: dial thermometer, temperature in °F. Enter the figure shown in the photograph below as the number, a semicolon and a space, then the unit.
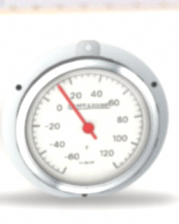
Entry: 12; °F
